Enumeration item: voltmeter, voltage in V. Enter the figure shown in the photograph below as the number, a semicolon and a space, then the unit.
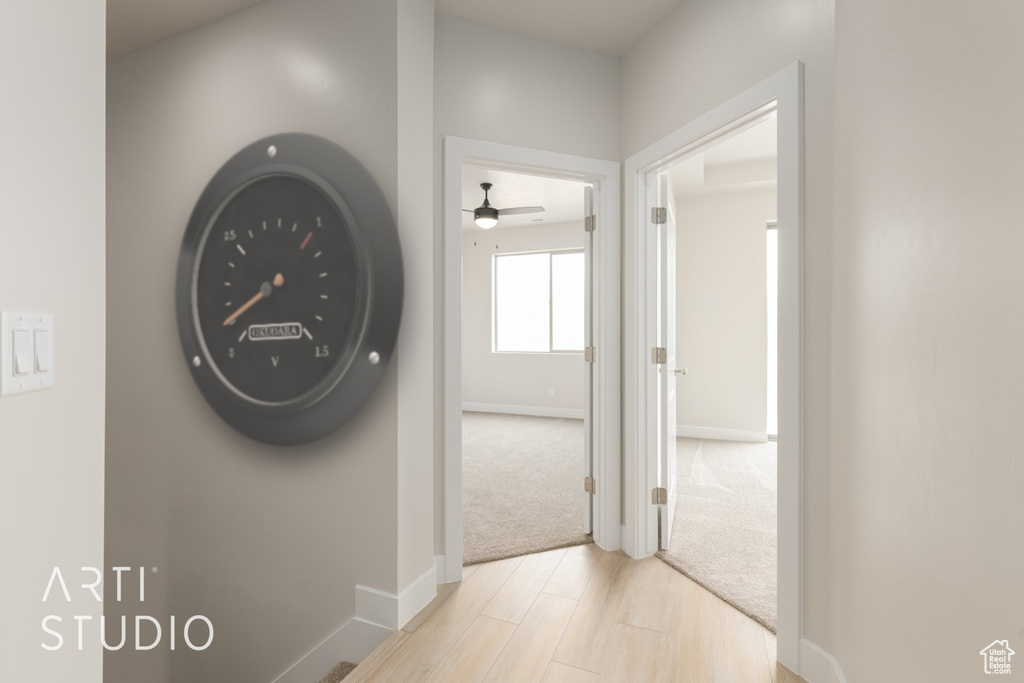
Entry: 0.1; V
